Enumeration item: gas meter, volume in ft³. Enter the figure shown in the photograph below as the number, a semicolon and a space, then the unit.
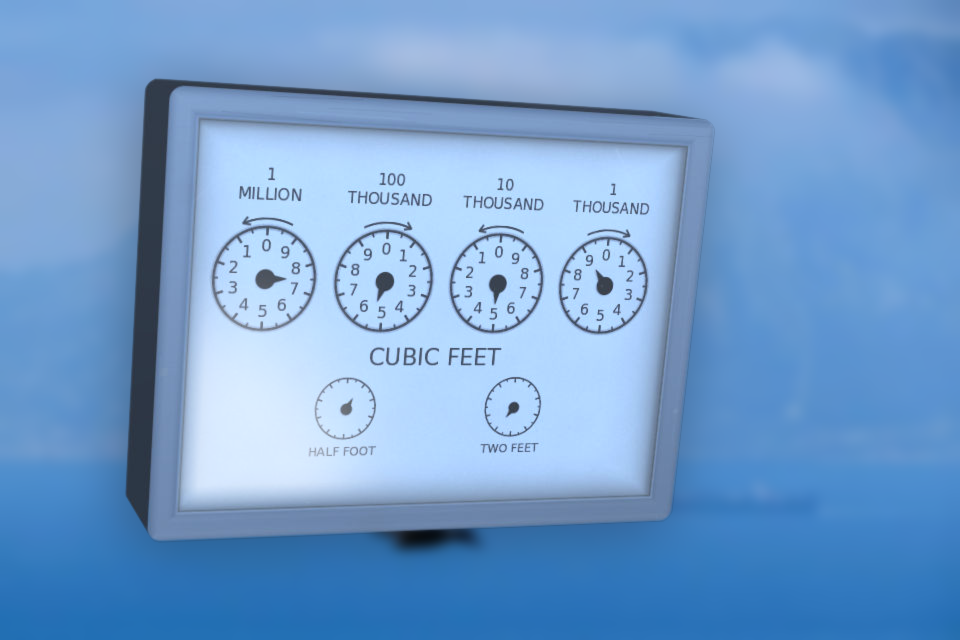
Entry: 754900; ft³
